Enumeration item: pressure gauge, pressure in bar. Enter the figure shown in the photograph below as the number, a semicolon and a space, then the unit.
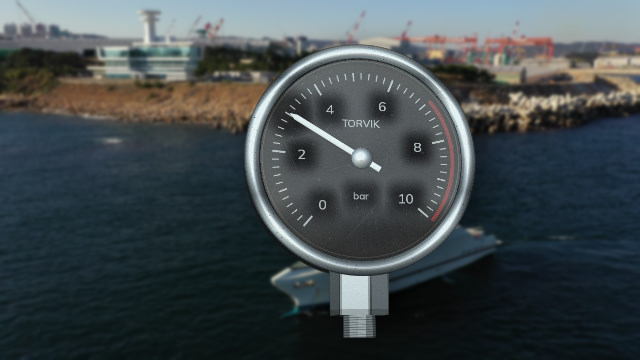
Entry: 3; bar
